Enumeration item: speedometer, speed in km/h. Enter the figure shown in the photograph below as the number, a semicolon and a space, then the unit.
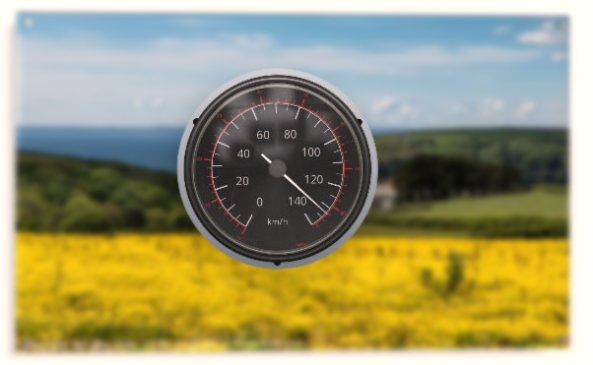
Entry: 132.5; km/h
